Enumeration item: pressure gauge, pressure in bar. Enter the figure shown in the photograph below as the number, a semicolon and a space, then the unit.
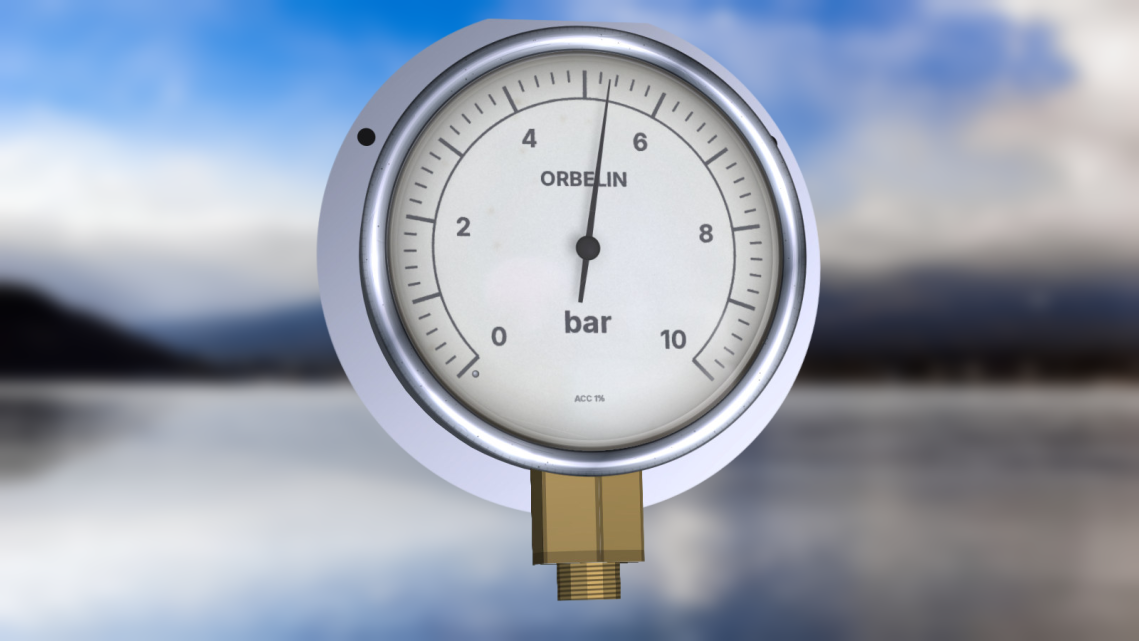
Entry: 5.3; bar
